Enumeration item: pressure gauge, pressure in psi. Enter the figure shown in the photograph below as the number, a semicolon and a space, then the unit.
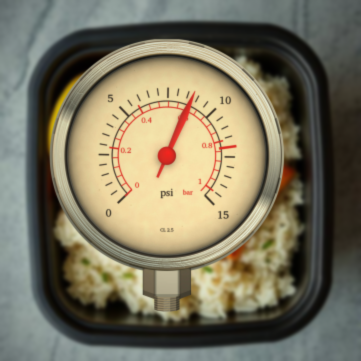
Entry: 8.75; psi
